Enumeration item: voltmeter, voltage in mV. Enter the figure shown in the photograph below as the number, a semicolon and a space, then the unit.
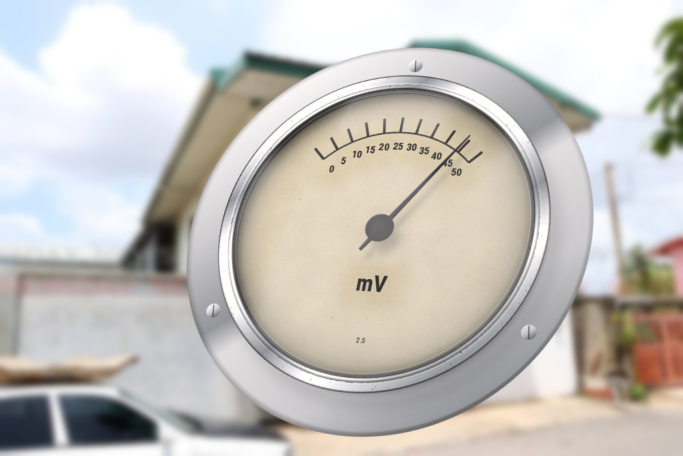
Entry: 45; mV
